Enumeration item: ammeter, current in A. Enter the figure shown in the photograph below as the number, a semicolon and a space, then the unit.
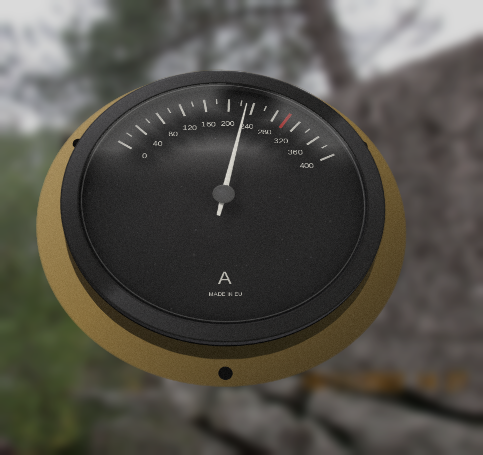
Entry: 230; A
